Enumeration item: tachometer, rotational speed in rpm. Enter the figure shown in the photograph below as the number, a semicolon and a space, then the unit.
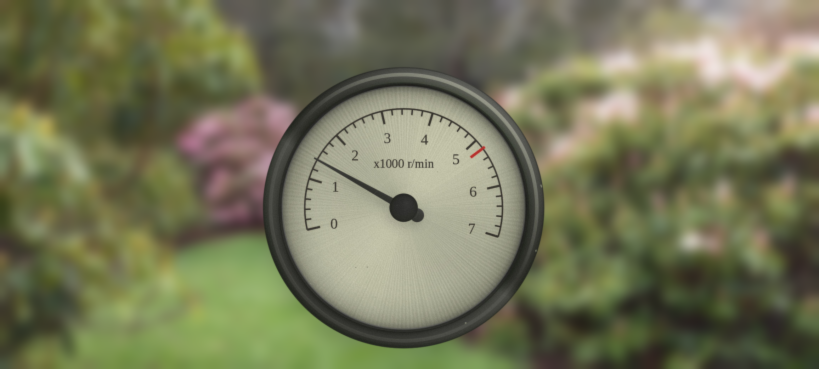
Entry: 1400; rpm
